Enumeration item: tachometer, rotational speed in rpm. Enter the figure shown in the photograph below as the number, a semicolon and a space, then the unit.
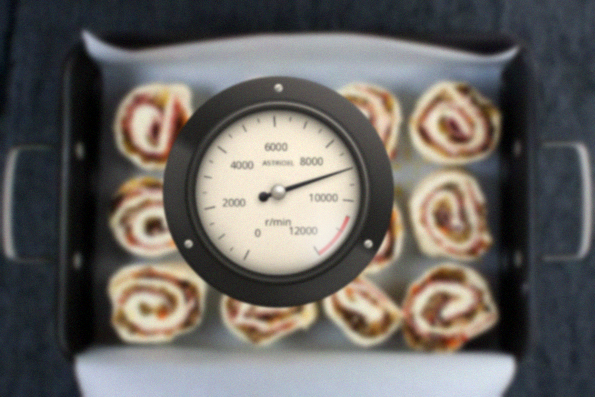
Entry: 9000; rpm
